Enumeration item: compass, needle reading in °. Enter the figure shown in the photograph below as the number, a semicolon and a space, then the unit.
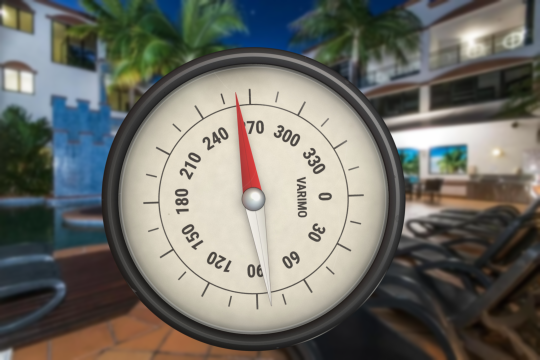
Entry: 262.5; °
